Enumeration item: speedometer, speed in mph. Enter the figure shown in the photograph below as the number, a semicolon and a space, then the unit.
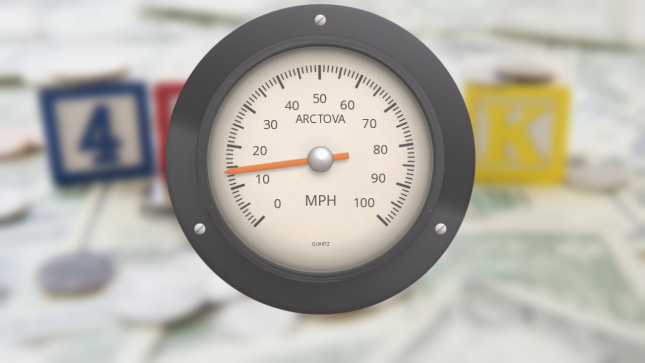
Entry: 14; mph
